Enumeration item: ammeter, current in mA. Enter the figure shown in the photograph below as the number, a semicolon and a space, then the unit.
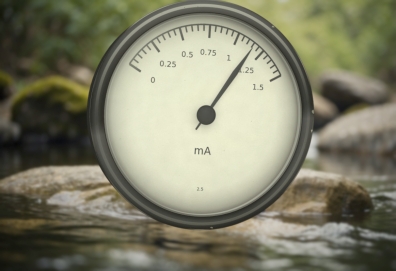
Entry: 1.15; mA
